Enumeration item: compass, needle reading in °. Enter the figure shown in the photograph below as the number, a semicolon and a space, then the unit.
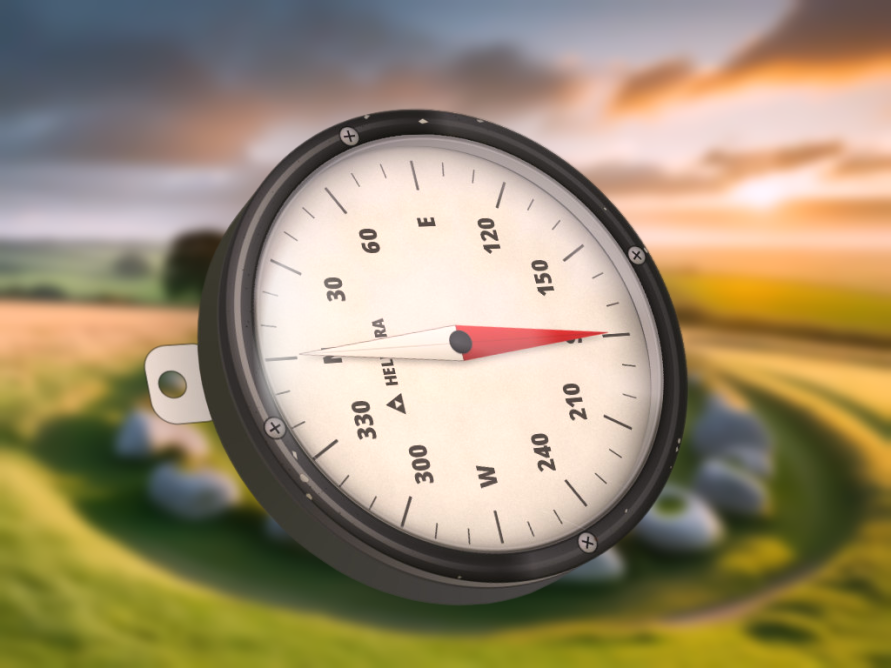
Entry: 180; °
